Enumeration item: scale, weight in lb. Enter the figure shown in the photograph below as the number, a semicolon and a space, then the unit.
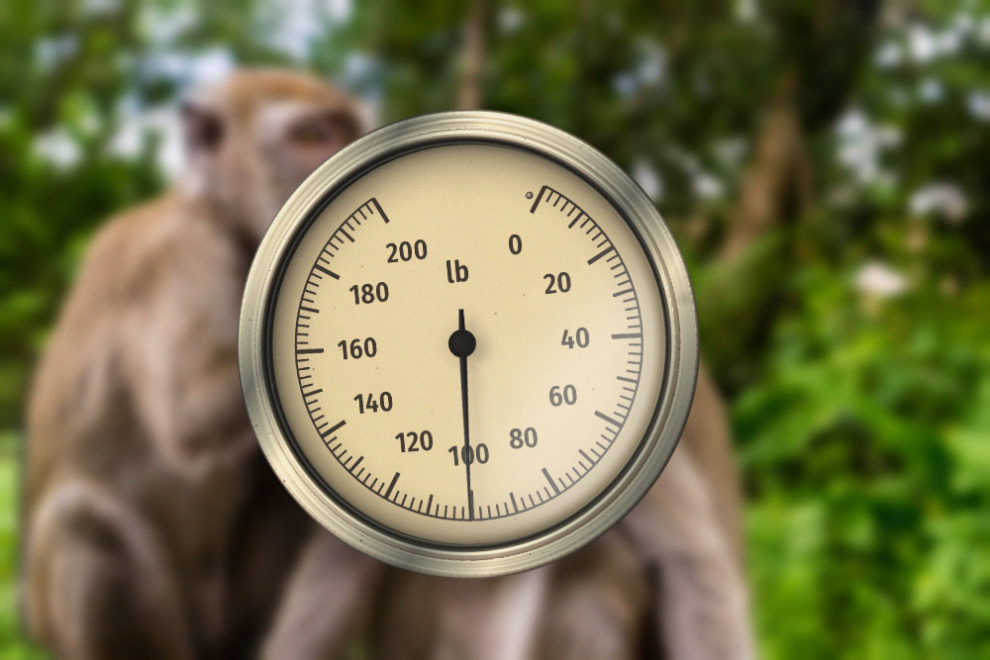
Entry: 100; lb
